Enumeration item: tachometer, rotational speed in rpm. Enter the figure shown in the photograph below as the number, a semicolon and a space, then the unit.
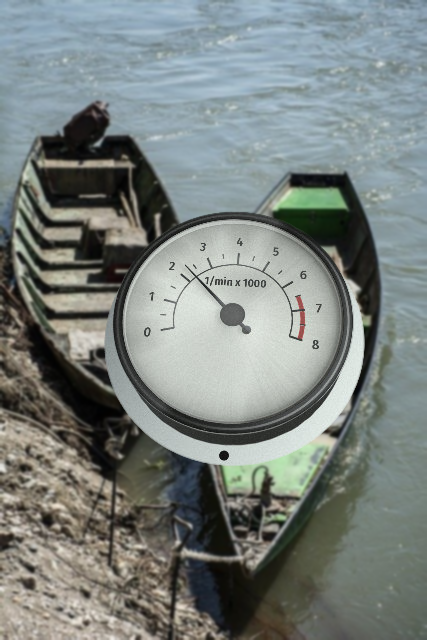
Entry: 2250; rpm
